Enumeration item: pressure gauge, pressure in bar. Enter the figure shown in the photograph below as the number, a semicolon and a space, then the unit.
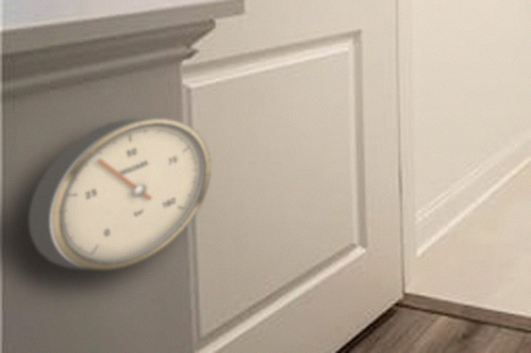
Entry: 37.5; bar
